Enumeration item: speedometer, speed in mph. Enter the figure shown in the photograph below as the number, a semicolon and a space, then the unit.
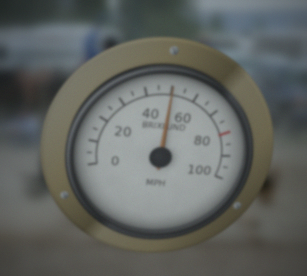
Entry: 50; mph
